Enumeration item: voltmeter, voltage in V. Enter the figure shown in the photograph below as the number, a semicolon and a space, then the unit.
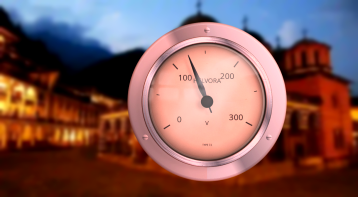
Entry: 125; V
